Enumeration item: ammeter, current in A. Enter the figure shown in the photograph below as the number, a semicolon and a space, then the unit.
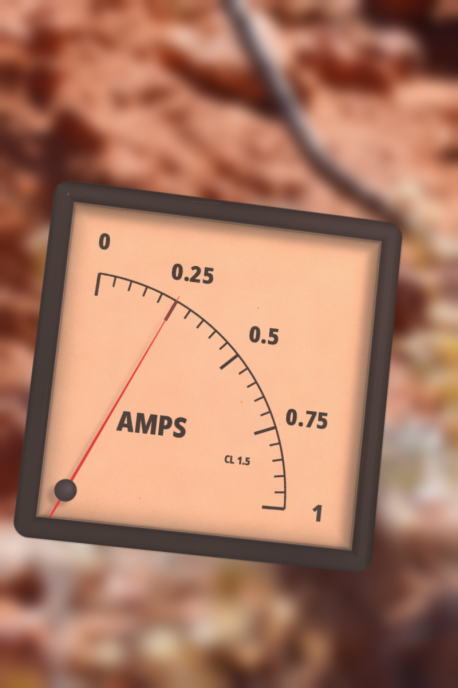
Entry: 0.25; A
